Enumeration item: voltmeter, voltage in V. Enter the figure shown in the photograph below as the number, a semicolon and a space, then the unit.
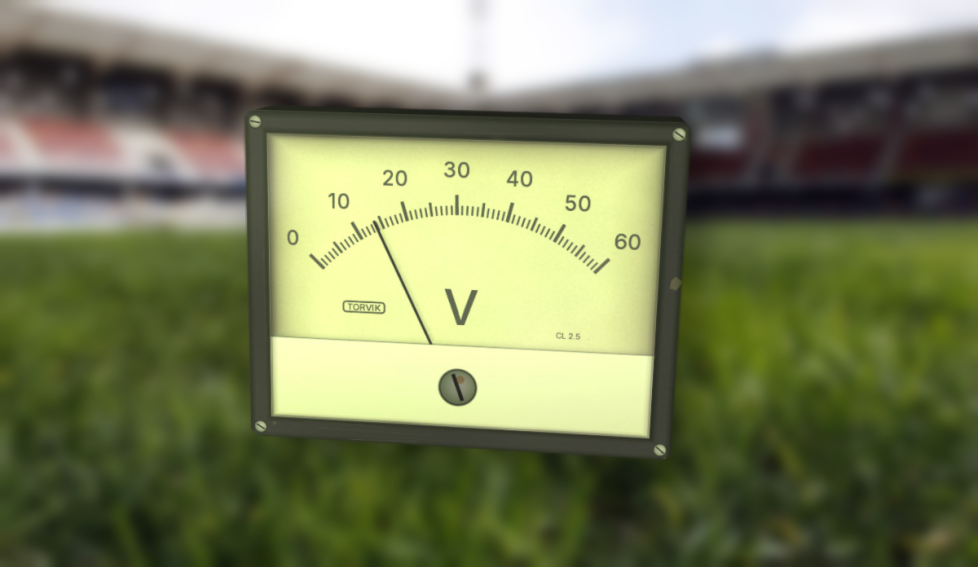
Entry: 14; V
